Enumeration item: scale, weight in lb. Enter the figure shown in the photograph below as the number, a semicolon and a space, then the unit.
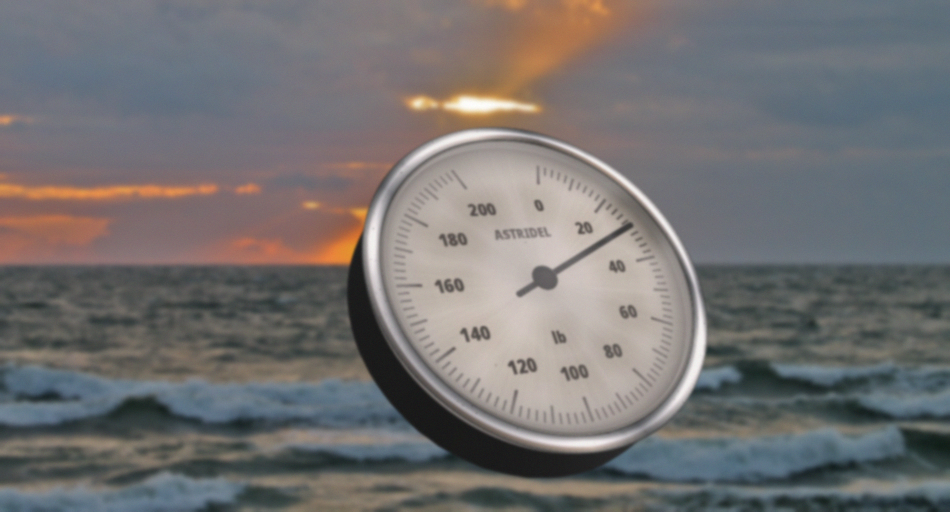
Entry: 30; lb
